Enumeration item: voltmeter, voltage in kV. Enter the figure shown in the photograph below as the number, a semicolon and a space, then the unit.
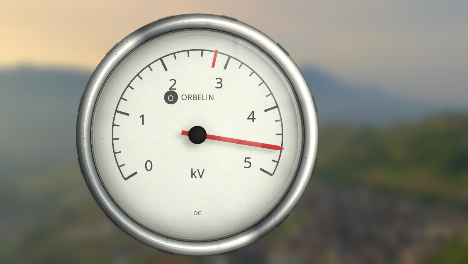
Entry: 4.6; kV
